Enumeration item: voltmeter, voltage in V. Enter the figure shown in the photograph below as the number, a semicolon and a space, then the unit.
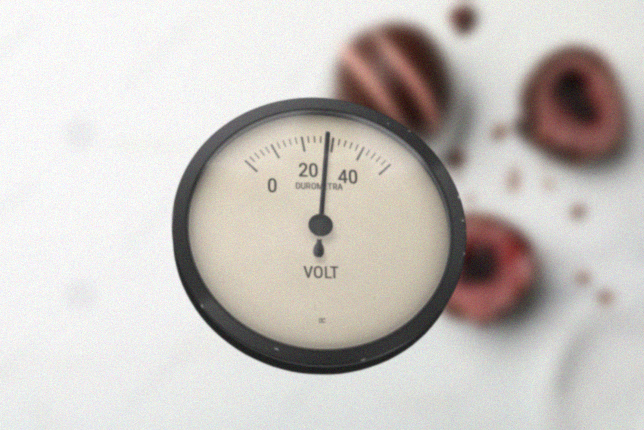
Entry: 28; V
